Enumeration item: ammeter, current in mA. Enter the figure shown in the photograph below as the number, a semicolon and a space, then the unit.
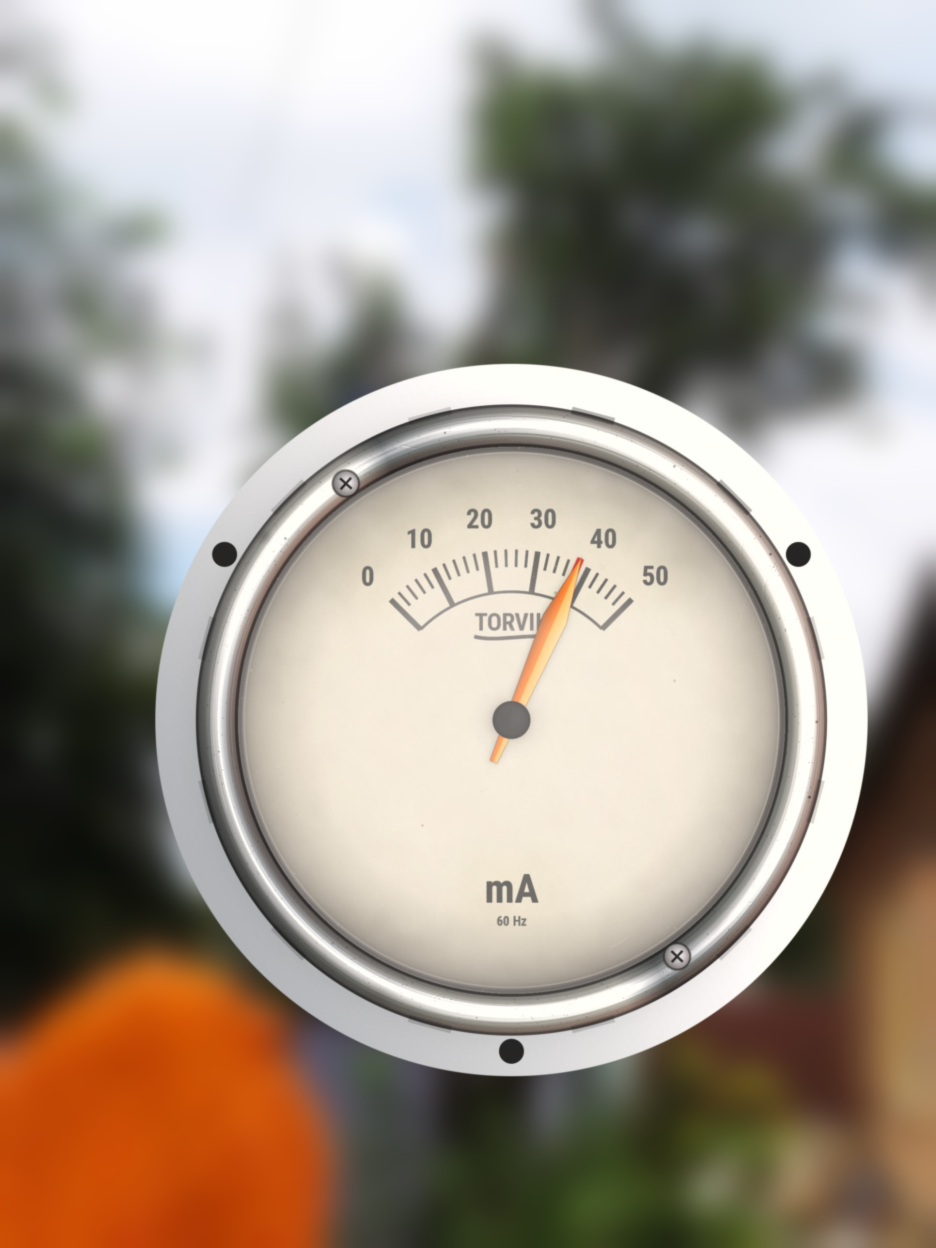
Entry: 38; mA
